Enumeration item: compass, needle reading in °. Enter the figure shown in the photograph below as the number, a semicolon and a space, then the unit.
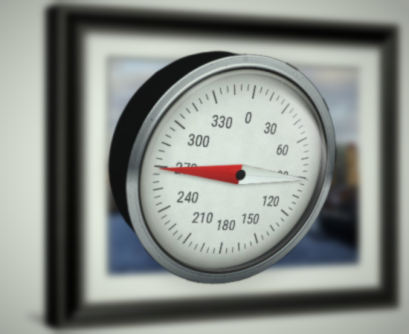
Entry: 270; °
